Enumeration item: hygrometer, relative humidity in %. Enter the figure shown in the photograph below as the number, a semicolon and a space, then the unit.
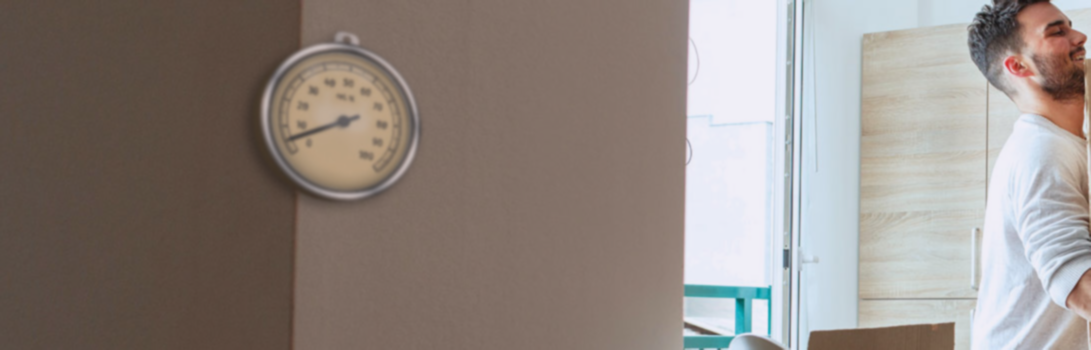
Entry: 5; %
